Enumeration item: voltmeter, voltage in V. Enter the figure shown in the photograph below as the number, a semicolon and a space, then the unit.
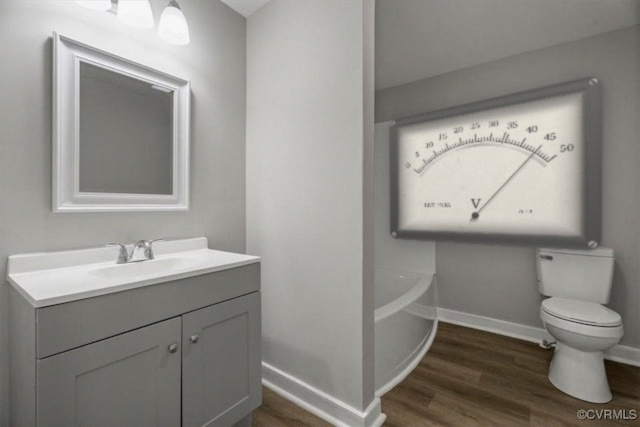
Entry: 45; V
